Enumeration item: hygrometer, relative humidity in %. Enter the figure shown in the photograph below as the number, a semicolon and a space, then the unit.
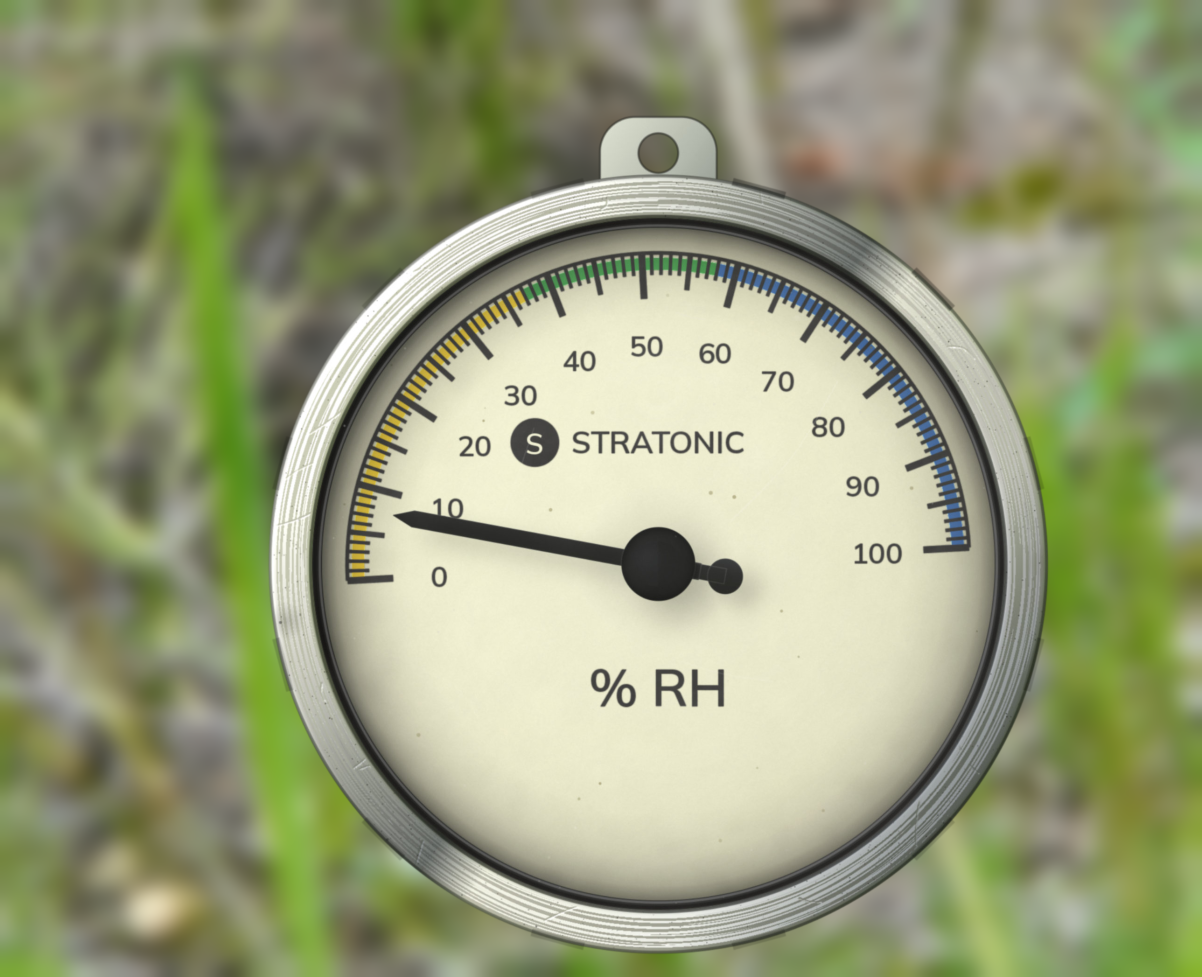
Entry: 7.5; %
